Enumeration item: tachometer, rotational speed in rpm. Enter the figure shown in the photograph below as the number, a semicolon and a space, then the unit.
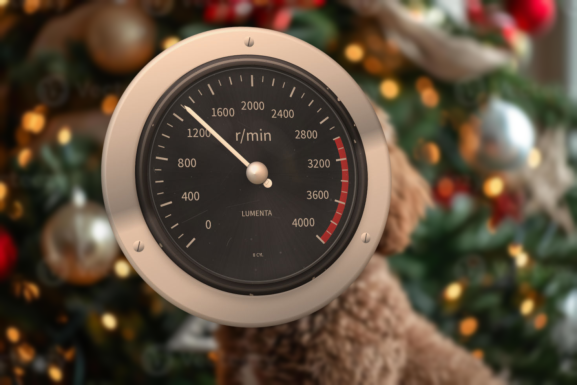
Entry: 1300; rpm
